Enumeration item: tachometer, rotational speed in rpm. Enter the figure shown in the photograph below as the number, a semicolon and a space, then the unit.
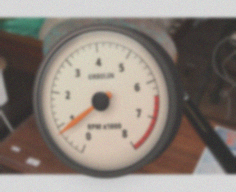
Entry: 800; rpm
